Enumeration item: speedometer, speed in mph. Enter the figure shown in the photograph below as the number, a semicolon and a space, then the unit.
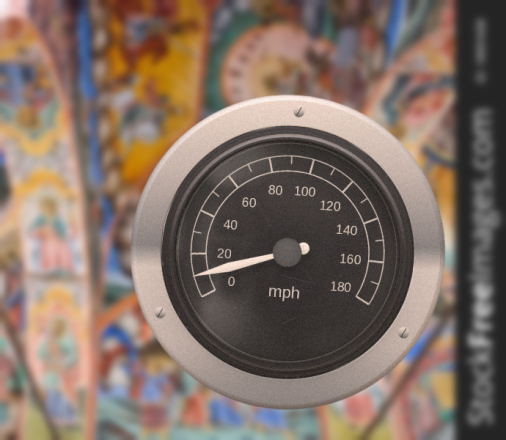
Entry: 10; mph
